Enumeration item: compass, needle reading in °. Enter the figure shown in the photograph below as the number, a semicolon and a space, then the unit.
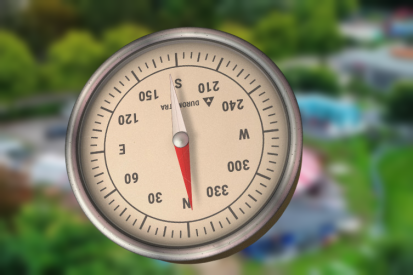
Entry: 355; °
